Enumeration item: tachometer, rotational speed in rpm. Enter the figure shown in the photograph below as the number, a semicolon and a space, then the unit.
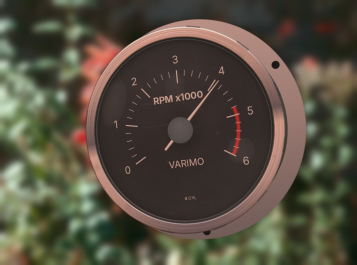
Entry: 4100; rpm
